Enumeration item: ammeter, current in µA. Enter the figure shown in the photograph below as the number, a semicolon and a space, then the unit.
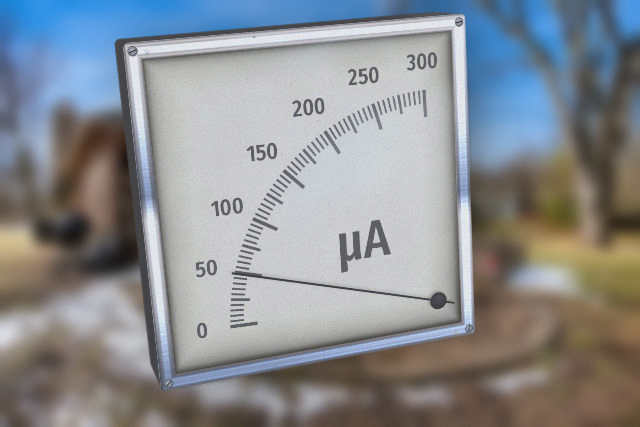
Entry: 50; µA
